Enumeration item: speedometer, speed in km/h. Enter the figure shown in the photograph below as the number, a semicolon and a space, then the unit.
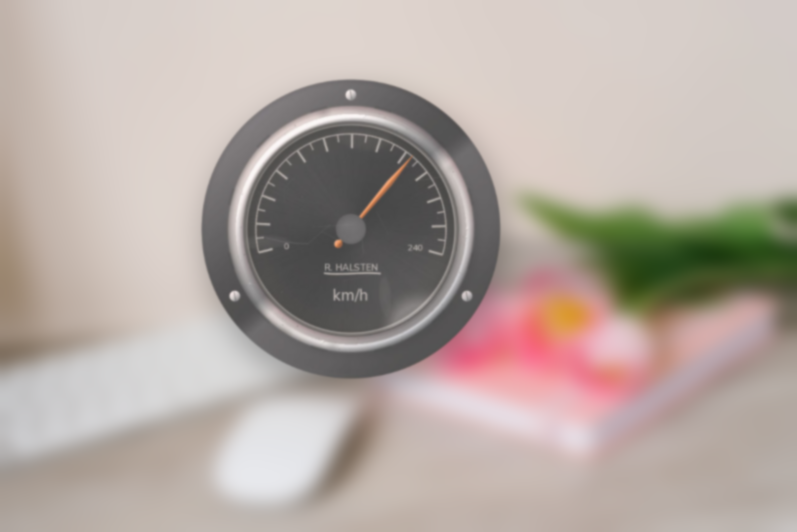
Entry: 165; km/h
